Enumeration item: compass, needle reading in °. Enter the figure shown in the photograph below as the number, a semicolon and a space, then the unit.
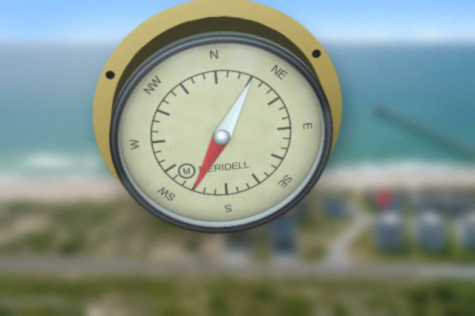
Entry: 210; °
